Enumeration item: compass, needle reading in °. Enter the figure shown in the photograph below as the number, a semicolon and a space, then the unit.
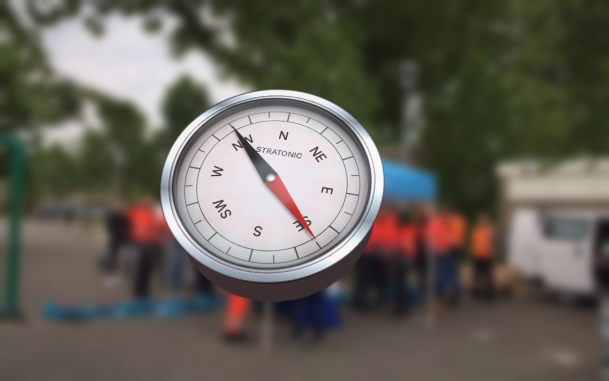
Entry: 135; °
